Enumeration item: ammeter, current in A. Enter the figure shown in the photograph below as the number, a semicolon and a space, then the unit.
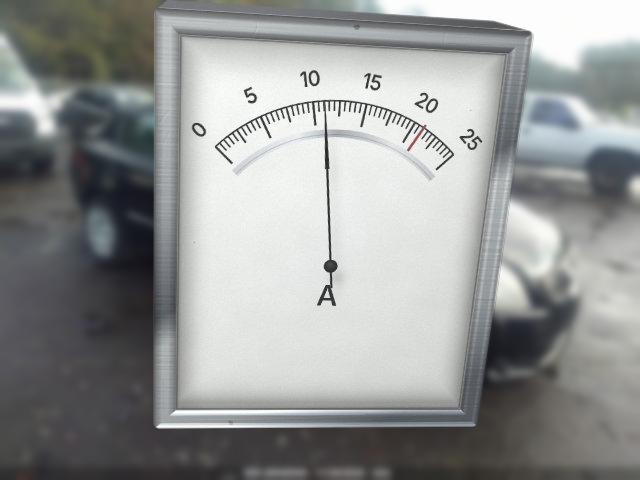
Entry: 11; A
